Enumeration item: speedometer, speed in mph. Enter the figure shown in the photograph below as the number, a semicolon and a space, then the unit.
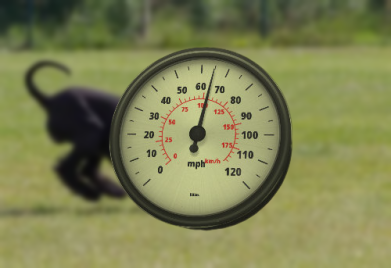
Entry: 65; mph
